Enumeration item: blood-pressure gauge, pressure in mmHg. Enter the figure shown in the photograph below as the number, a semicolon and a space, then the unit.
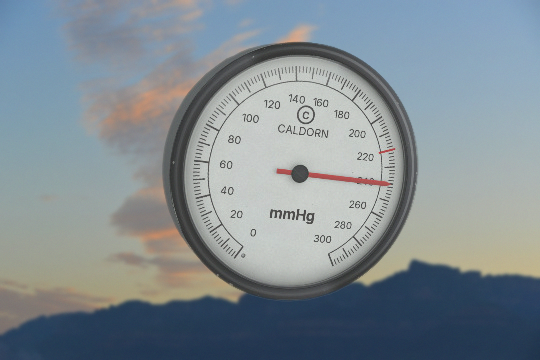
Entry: 240; mmHg
